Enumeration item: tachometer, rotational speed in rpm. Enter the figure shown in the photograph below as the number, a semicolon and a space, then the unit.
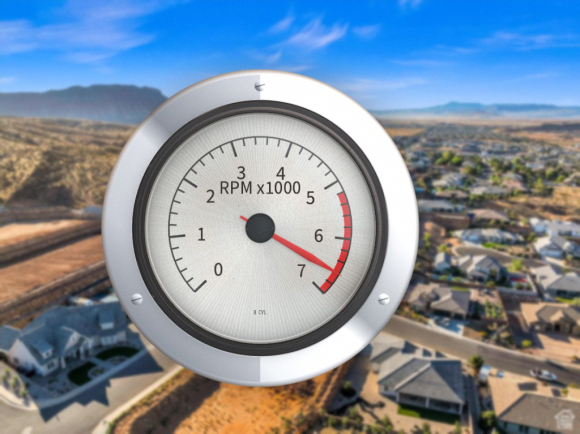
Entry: 6600; rpm
